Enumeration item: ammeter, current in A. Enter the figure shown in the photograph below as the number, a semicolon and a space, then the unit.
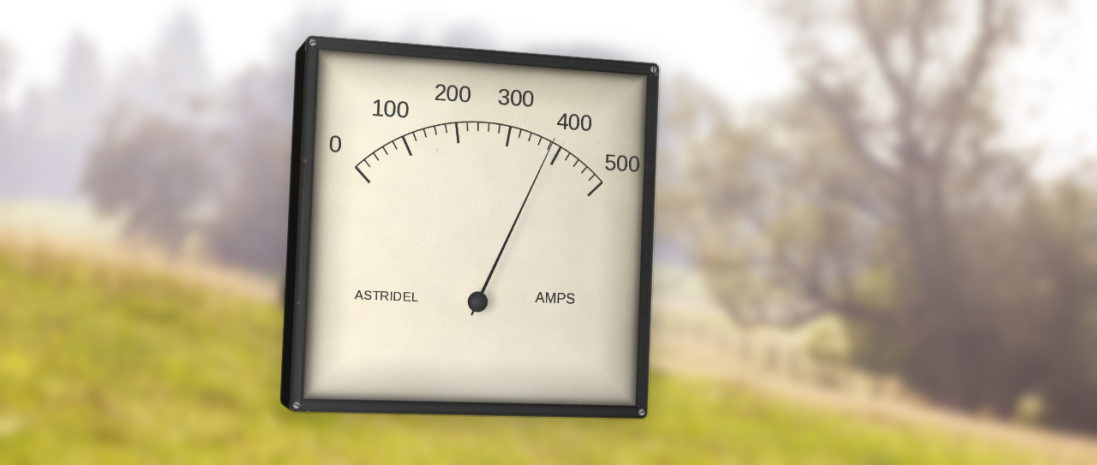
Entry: 380; A
